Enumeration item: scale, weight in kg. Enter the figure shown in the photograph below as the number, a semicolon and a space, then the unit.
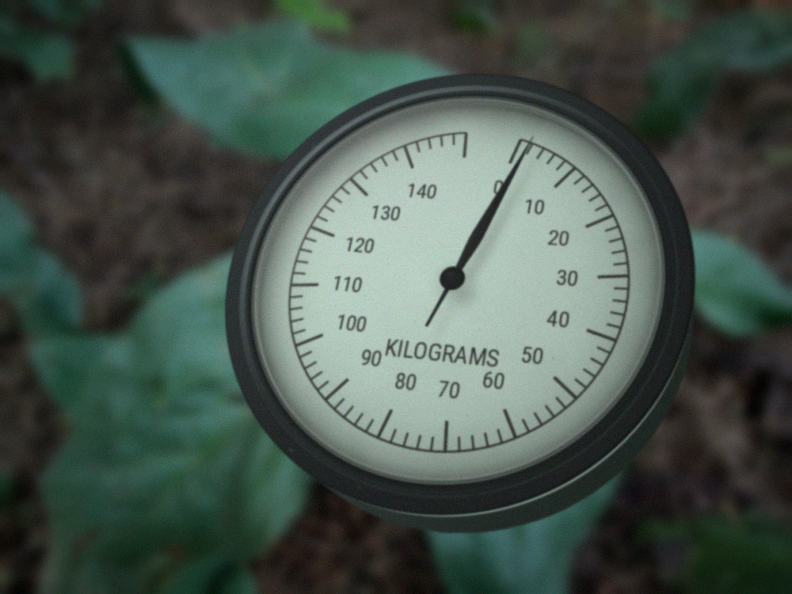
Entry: 2; kg
